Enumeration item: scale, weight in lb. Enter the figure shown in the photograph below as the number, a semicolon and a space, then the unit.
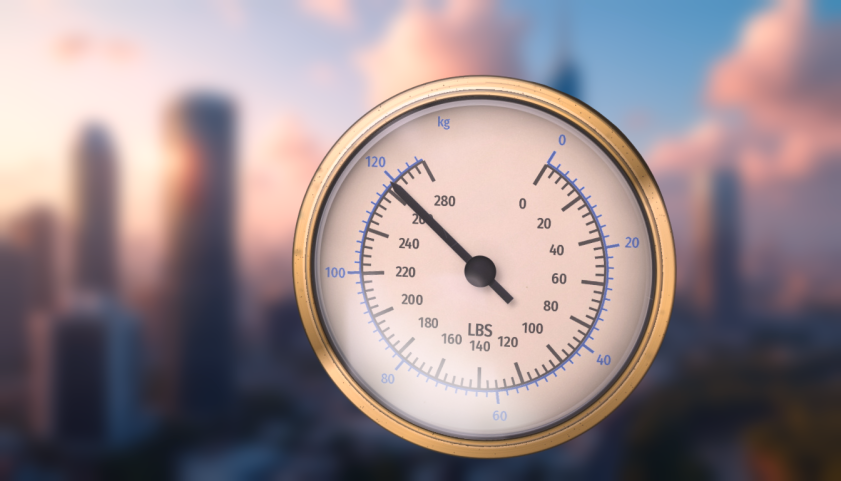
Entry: 264; lb
